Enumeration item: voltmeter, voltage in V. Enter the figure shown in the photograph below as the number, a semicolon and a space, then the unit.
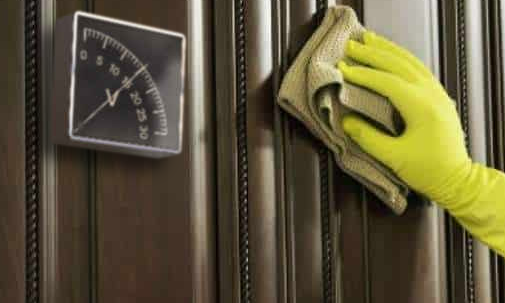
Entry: 15; V
